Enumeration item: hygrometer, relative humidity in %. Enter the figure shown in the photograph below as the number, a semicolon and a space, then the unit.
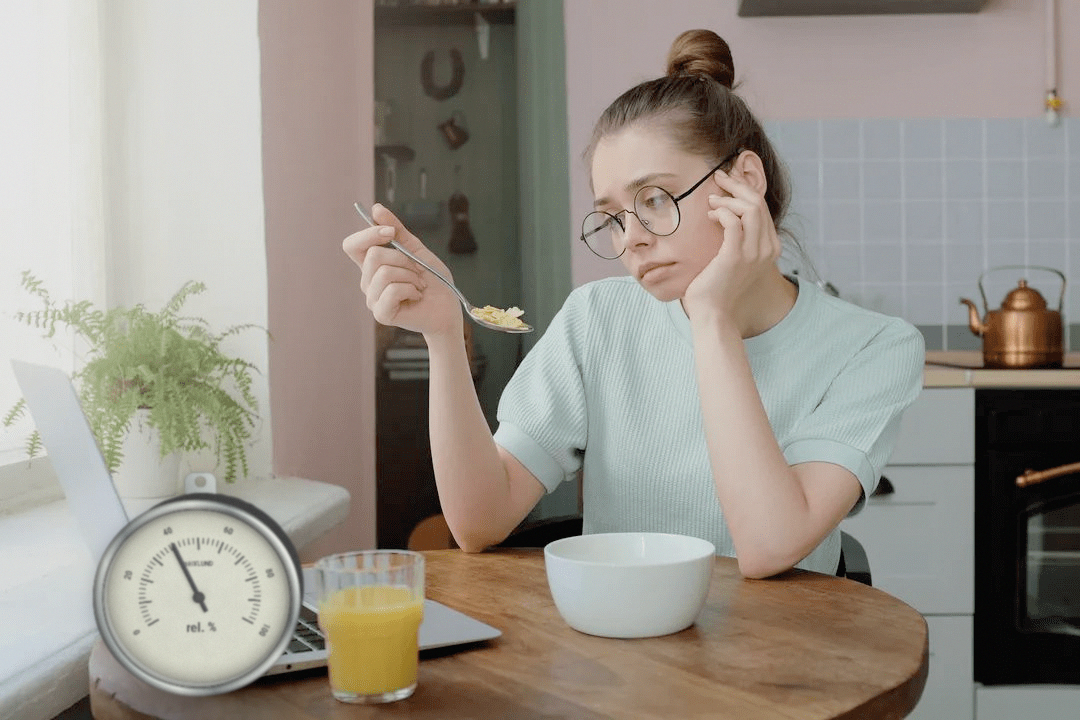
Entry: 40; %
